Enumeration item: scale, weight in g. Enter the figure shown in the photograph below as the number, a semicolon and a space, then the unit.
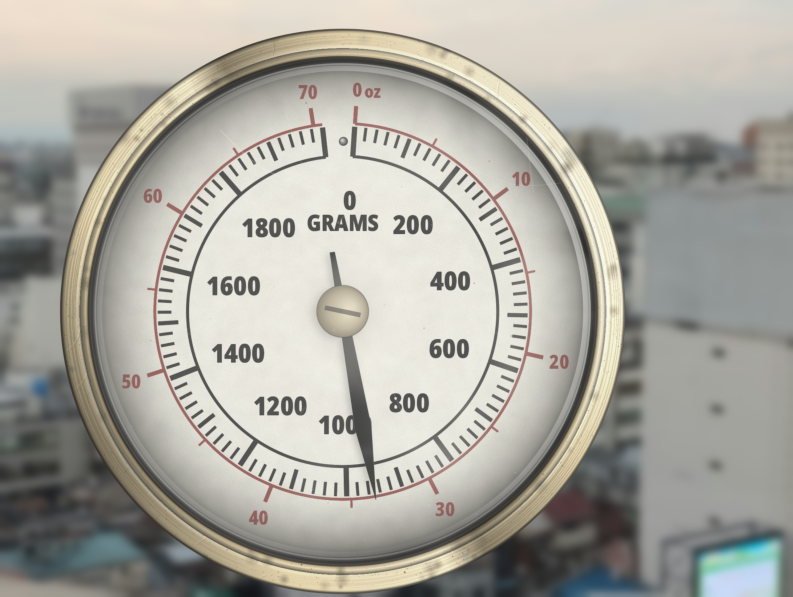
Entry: 950; g
